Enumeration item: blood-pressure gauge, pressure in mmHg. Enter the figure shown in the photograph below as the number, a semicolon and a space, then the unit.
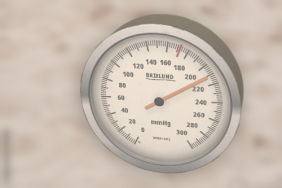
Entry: 210; mmHg
